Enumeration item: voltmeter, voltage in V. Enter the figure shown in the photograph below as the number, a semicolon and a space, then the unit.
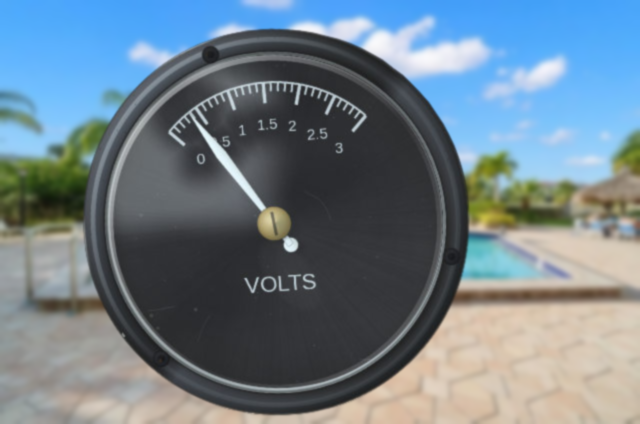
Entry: 0.4; V
